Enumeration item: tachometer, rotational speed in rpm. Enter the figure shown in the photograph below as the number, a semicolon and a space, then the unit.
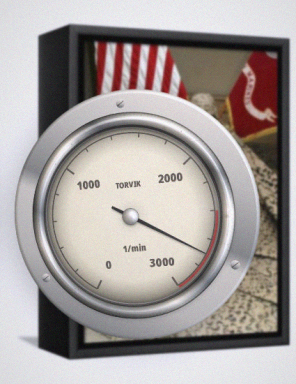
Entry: 2700; rpm
